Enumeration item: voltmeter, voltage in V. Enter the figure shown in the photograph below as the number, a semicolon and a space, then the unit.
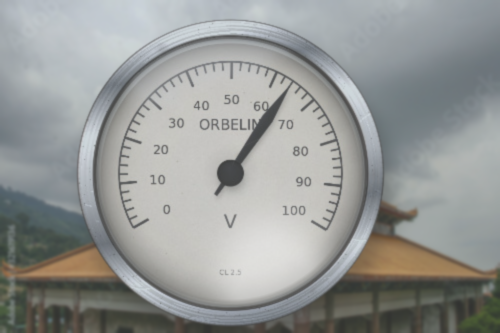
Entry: 64; V
